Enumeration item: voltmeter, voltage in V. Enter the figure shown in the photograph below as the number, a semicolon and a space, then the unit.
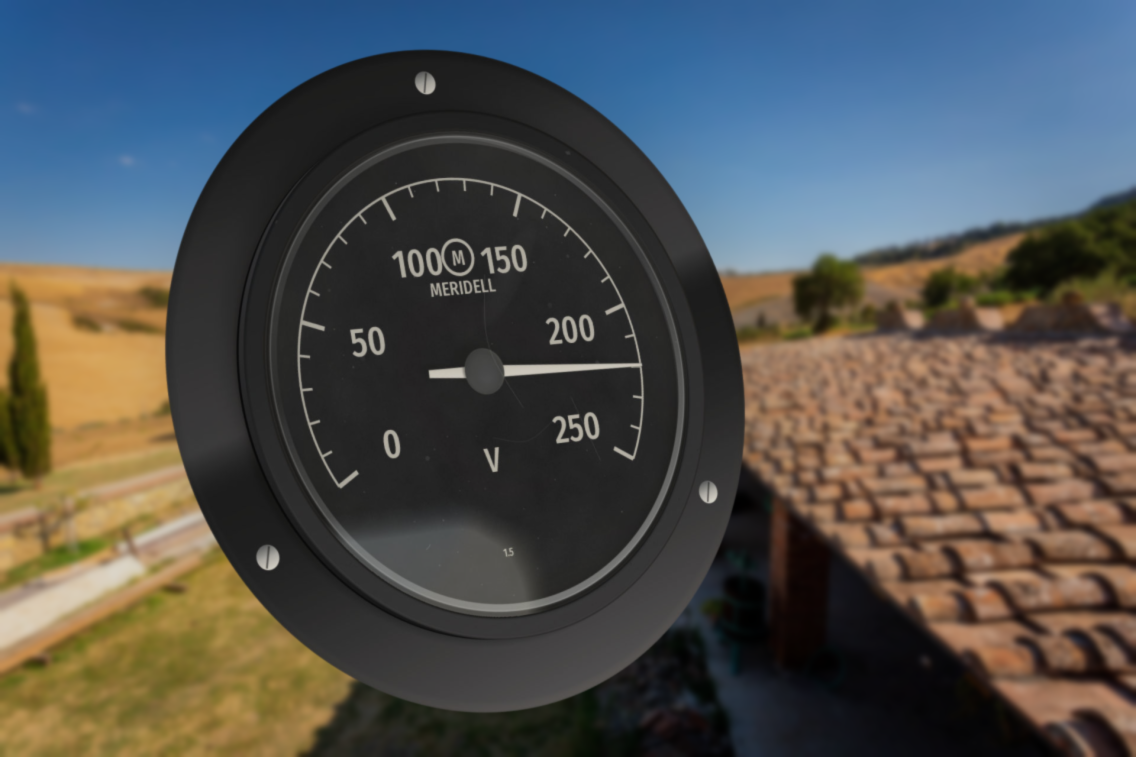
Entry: 220; V
